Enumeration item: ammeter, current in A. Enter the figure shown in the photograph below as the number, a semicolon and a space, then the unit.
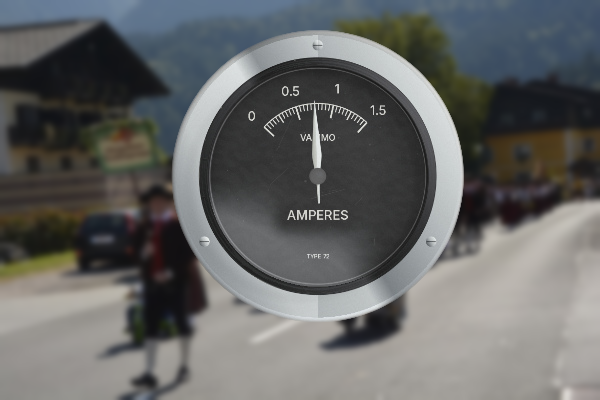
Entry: 0.75; A
